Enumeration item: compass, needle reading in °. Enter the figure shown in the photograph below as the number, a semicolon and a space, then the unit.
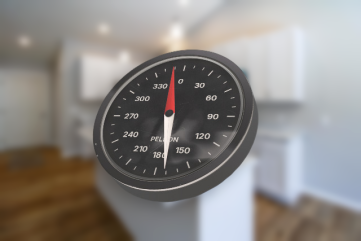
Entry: 350; °
